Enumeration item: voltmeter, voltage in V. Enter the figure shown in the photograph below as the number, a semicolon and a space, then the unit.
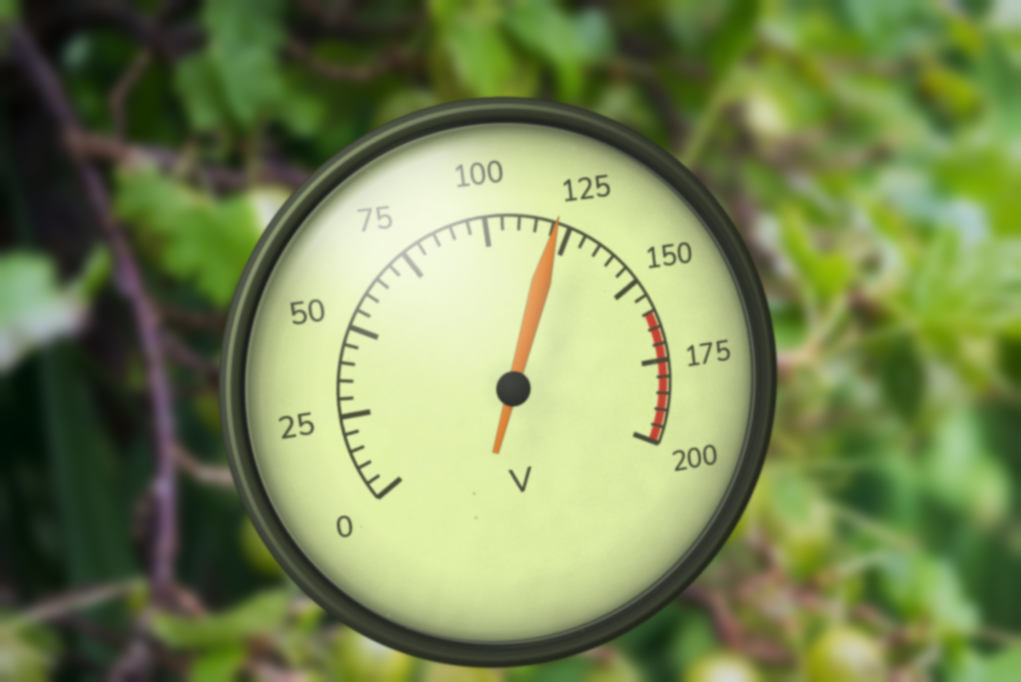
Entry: 120; V
